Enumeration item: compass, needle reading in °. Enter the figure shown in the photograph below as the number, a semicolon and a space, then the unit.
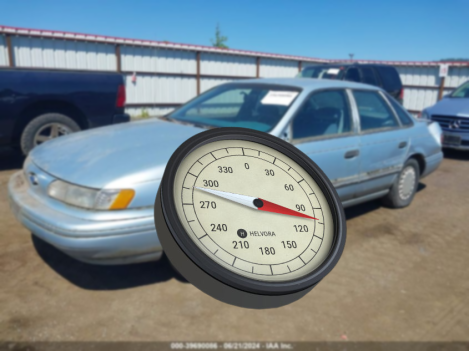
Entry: 105; °
